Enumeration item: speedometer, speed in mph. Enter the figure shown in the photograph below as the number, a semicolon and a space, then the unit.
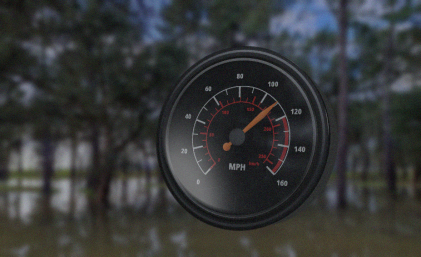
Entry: 110; mph
